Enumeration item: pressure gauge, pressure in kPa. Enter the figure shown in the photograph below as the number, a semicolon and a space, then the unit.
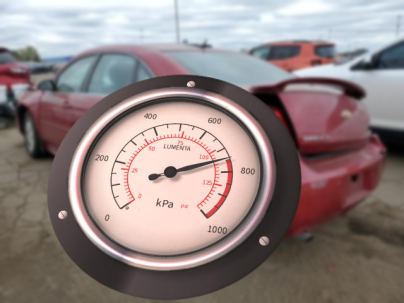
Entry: 750; kPa
